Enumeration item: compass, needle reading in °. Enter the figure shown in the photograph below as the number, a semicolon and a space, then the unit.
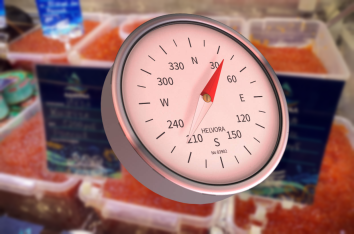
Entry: 37.5; °
